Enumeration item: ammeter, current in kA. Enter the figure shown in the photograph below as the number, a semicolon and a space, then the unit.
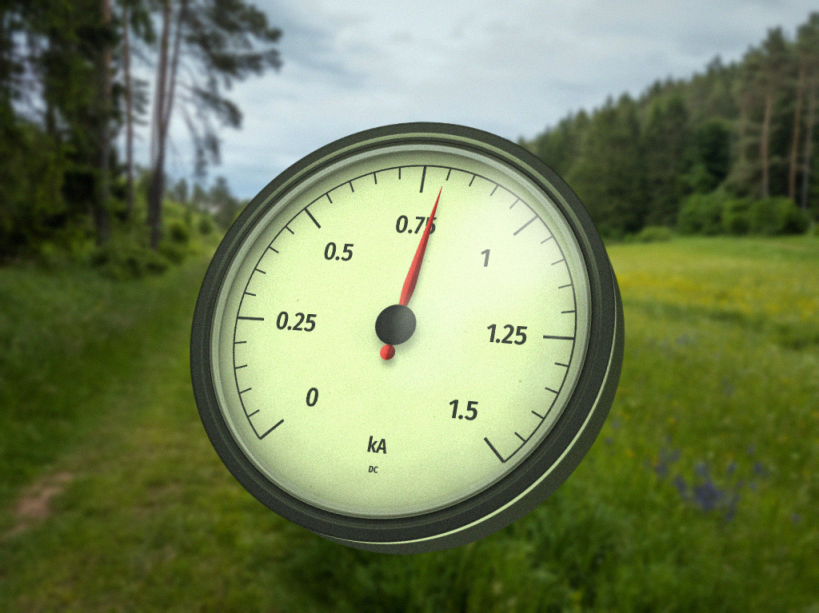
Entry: 0.8; kA
